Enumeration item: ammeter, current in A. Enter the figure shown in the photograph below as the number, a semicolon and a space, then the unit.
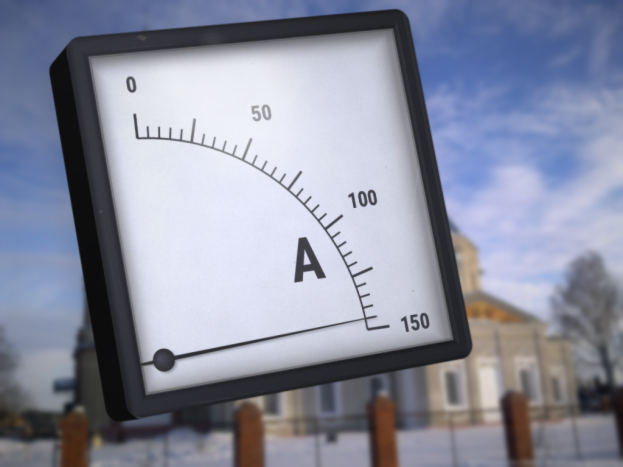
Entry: 145; A
